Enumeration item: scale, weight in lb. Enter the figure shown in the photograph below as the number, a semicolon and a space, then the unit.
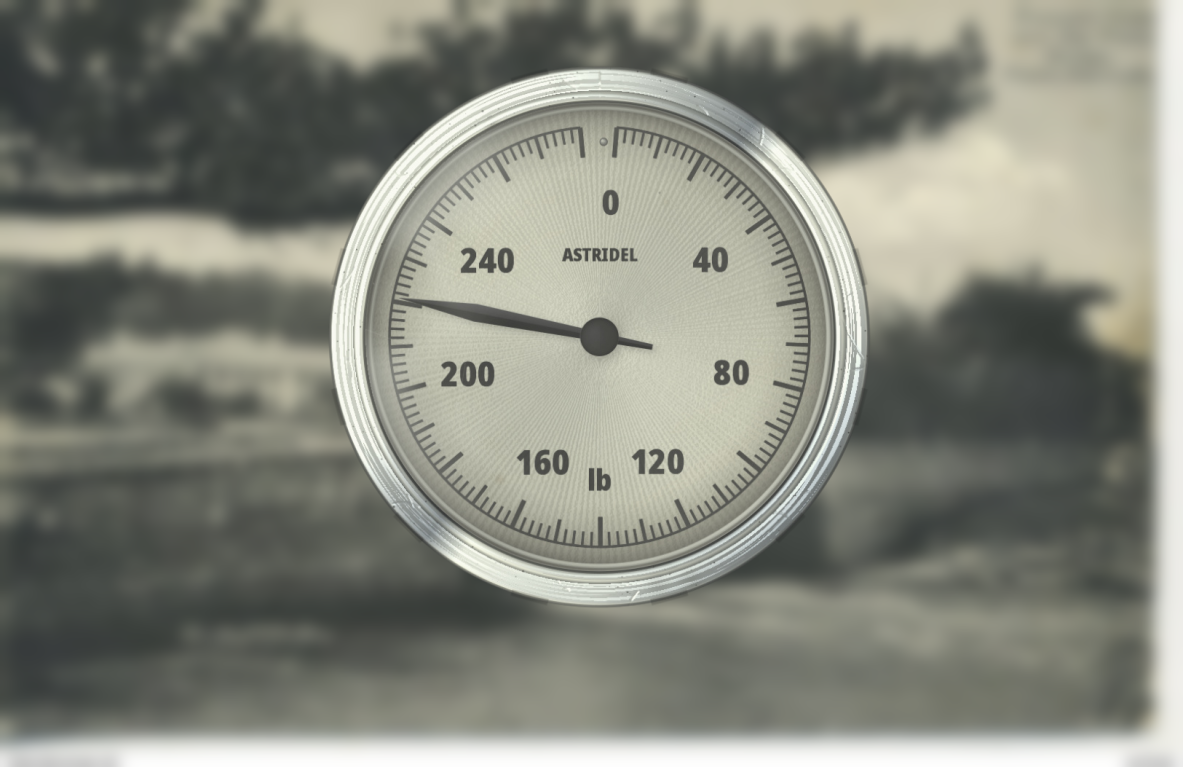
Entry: 221; lb
